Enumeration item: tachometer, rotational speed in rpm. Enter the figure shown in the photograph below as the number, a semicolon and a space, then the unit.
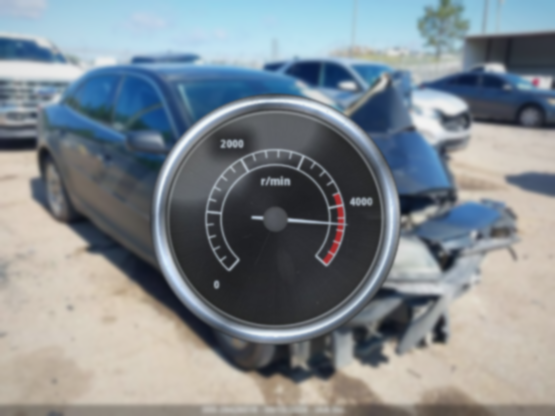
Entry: 4300; rpm
